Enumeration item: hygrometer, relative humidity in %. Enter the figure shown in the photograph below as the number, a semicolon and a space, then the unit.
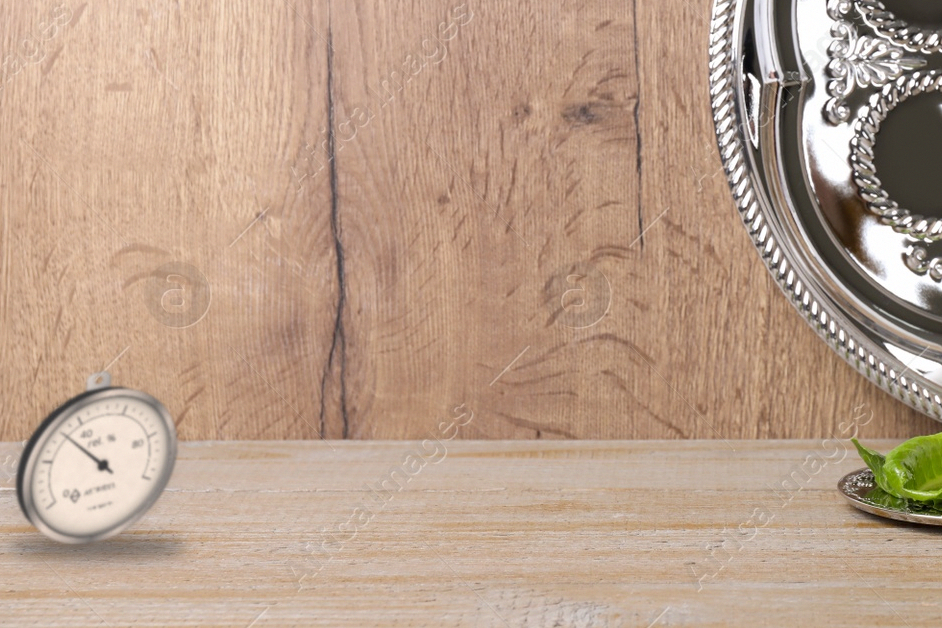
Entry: 32; %
